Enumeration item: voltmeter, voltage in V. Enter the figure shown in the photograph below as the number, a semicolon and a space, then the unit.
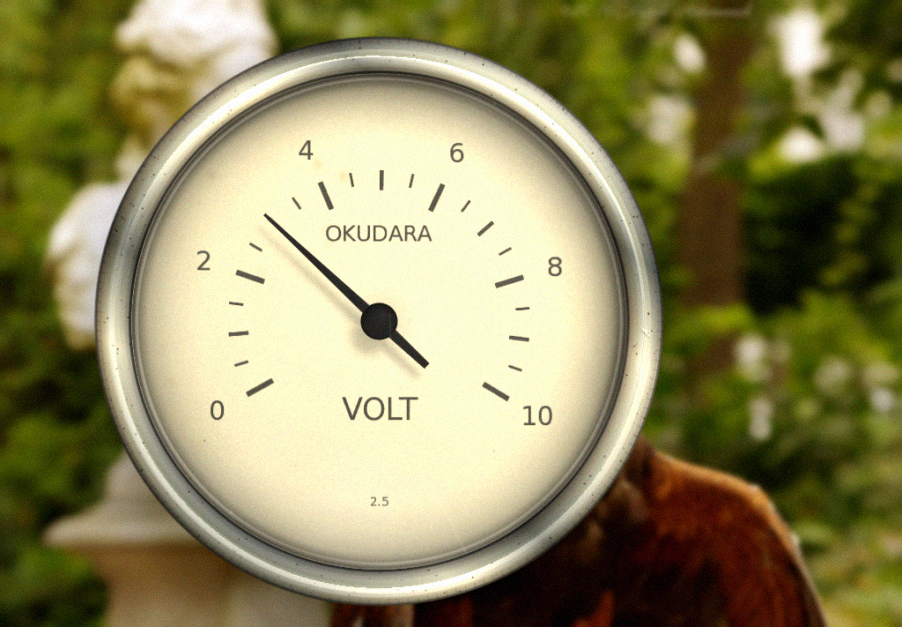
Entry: 3; V
